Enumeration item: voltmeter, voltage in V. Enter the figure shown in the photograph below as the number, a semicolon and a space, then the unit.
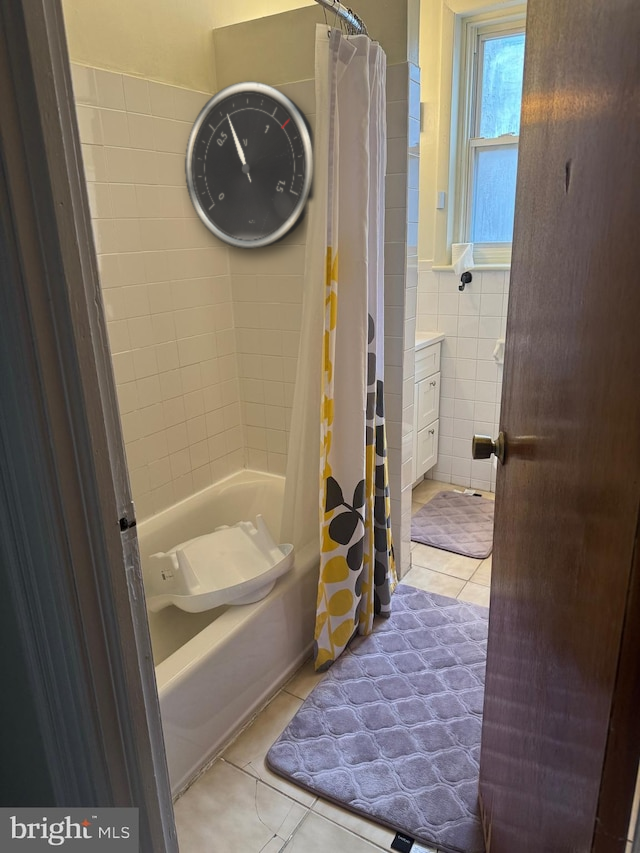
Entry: 0.65; V
